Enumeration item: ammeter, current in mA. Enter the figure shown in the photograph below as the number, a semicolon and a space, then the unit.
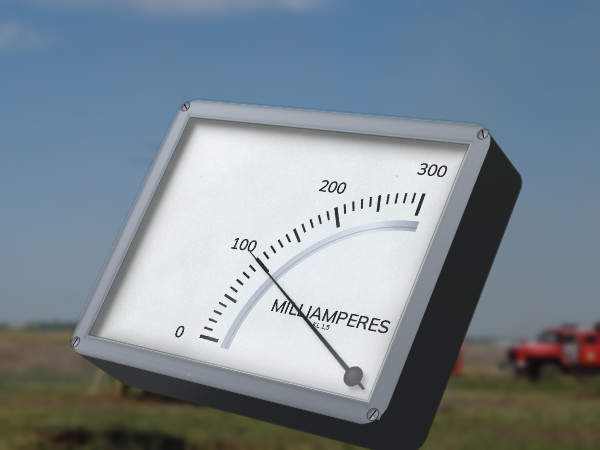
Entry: 100; mA
